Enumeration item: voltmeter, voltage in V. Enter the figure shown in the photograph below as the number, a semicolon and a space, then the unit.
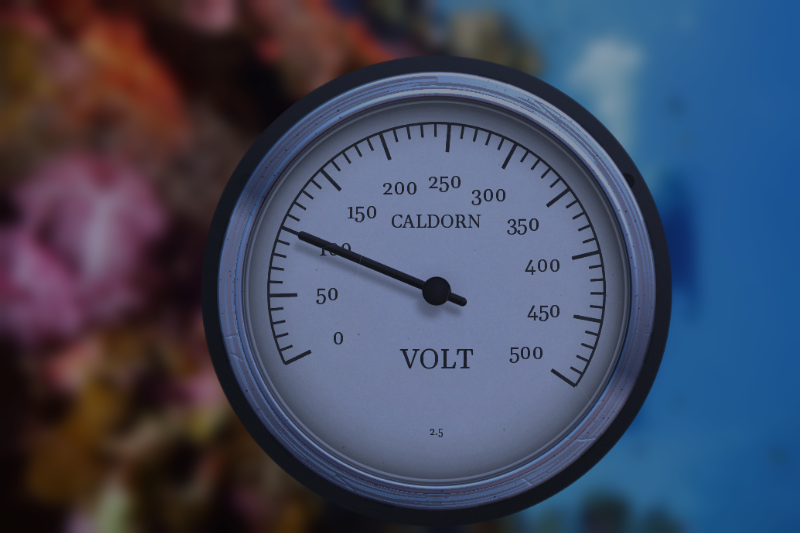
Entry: 100; V
